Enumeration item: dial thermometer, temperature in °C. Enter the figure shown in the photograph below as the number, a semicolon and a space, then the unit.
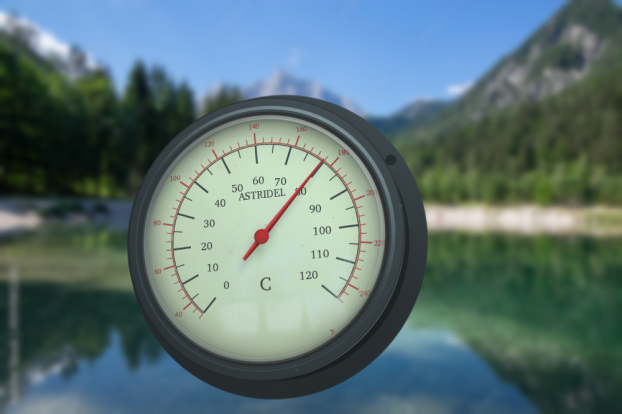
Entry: 80; °C
